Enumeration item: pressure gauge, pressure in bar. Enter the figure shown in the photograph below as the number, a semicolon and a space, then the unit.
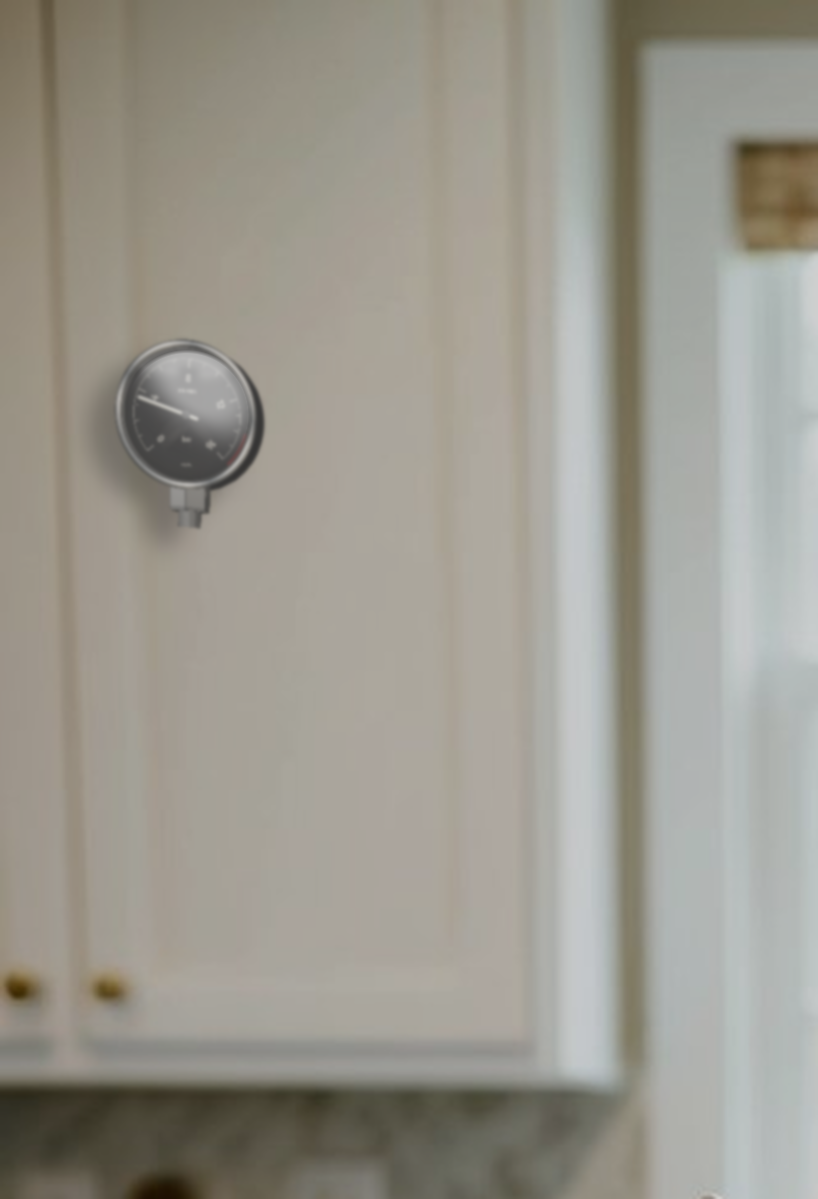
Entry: 3.5; bar
